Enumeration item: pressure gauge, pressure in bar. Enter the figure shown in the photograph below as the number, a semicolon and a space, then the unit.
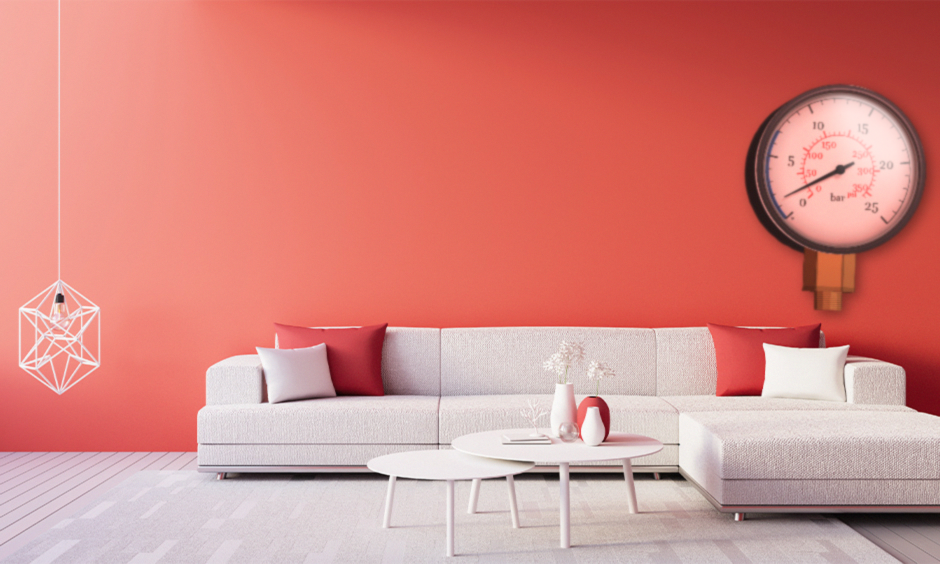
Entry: 1.5; bar
